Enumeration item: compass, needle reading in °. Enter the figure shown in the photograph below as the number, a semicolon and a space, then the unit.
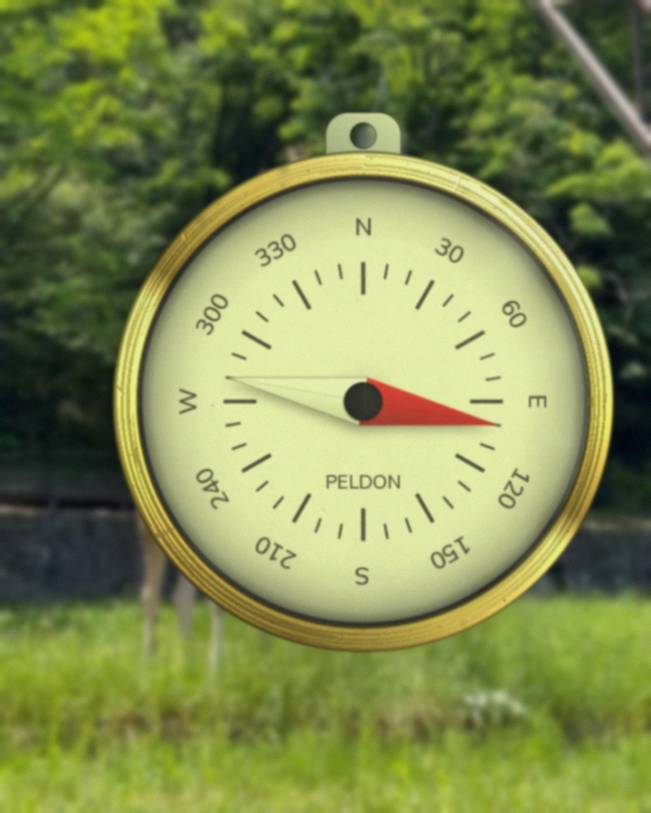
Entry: 100; °
